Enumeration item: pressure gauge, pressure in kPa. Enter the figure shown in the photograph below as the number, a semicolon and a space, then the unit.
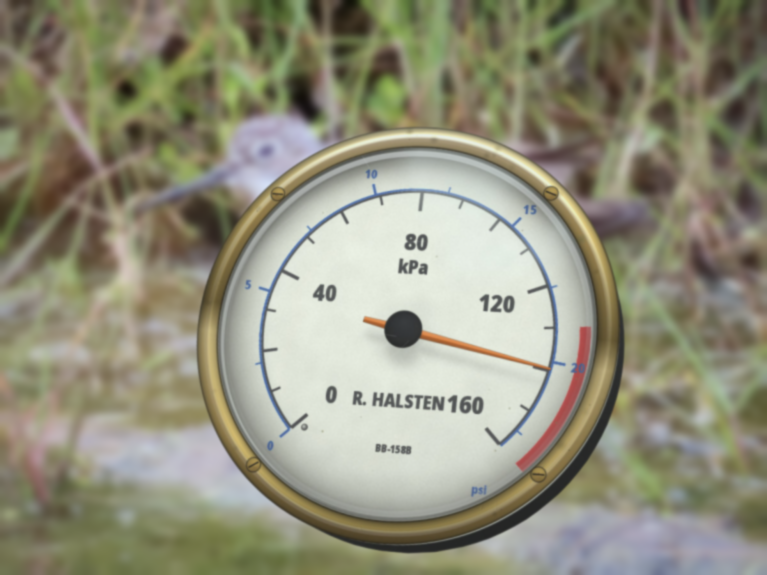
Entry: 140; kPa
